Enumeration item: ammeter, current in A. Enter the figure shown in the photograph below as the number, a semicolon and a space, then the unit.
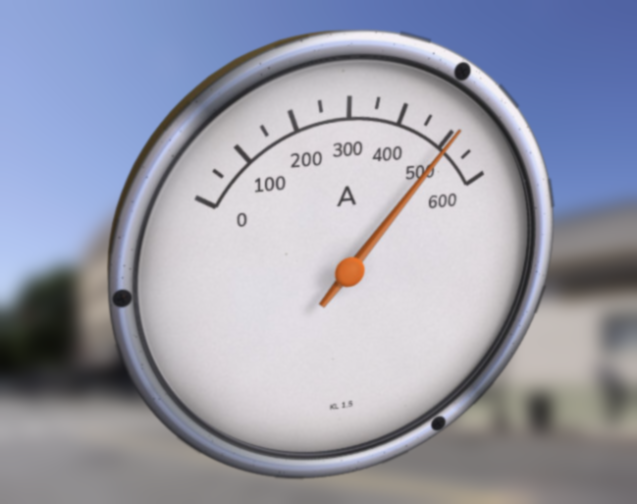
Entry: 500; A
